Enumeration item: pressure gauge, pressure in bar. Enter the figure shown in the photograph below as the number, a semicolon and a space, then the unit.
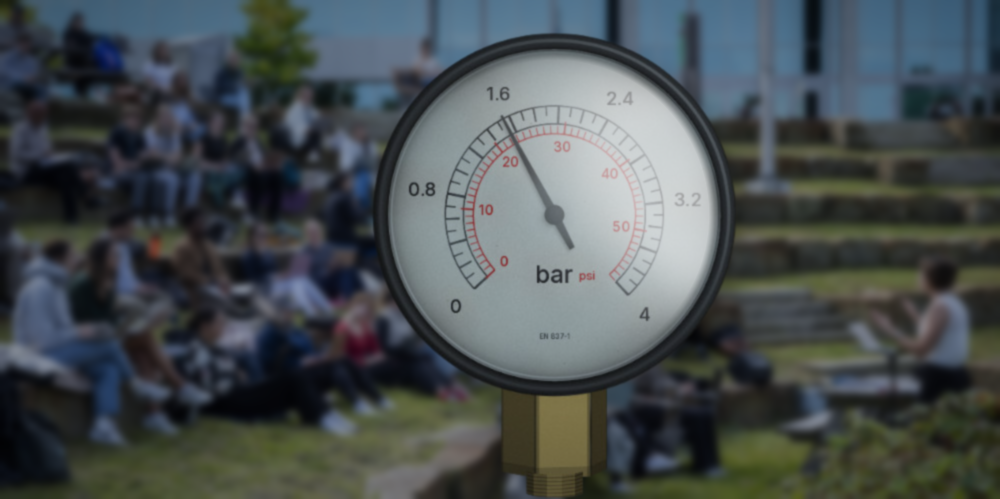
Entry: 1.55; bar
